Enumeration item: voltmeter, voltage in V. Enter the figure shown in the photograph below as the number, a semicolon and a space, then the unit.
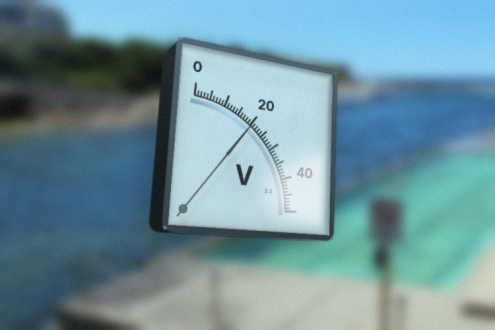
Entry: 20; V
